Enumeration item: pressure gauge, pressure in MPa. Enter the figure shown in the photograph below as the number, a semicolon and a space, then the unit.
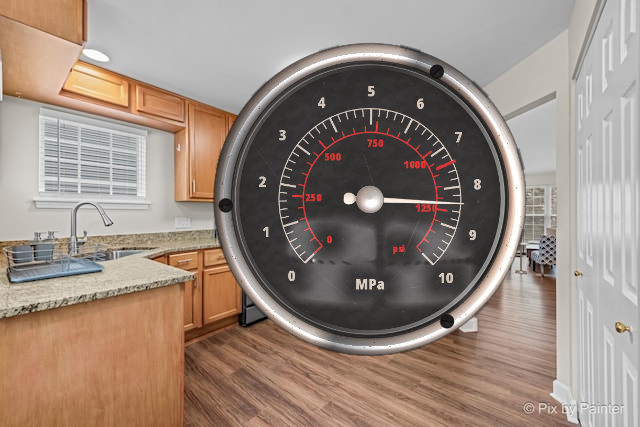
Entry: 8.4; MPa
